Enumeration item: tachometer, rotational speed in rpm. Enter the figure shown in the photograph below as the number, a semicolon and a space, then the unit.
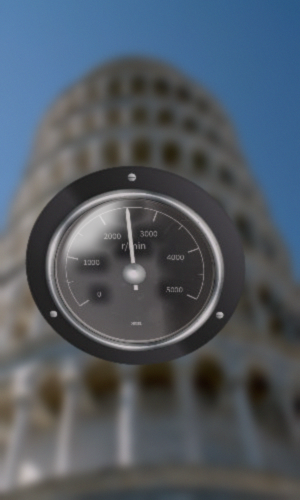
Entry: 2500; rpm
